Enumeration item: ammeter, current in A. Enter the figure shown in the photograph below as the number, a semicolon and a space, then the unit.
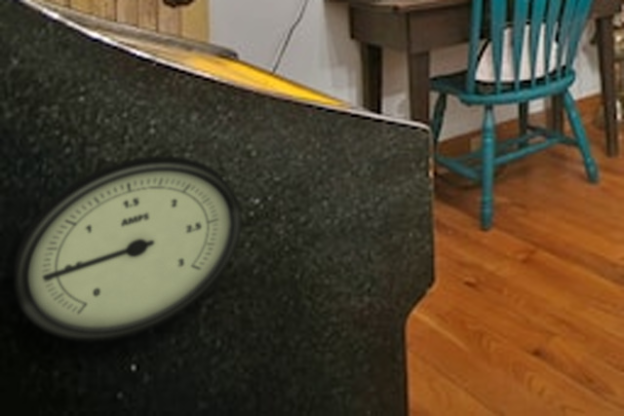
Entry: 0.5; A
